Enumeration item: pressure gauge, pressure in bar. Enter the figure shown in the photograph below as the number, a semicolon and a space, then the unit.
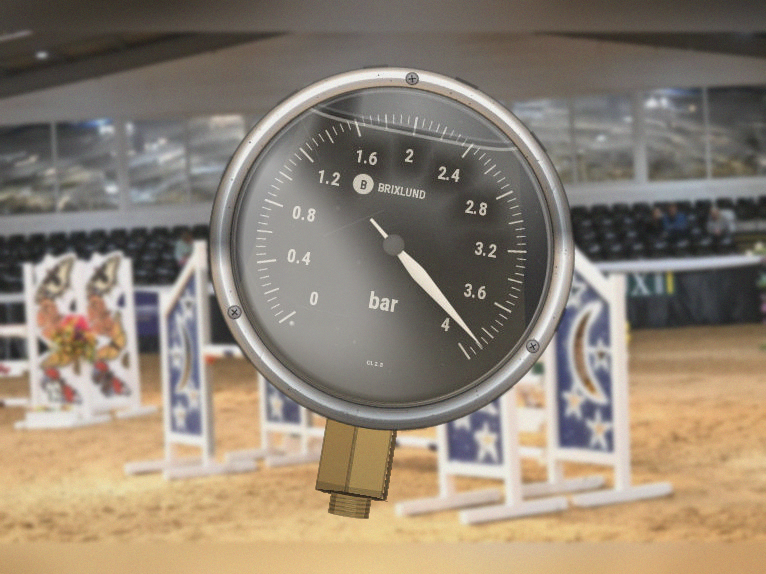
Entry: 3.9; bar
